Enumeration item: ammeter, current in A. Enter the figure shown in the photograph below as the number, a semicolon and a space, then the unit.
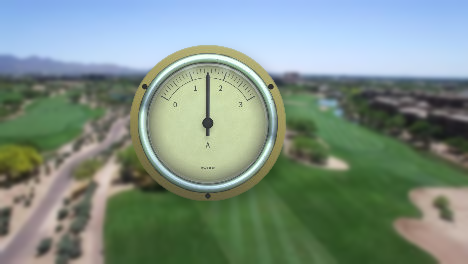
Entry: 1.5; A
